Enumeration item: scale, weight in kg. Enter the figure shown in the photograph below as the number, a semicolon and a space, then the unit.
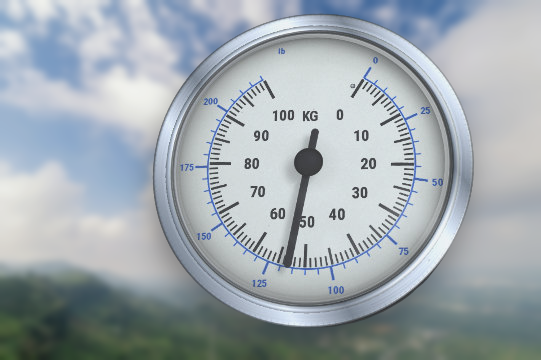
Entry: 53; kg
